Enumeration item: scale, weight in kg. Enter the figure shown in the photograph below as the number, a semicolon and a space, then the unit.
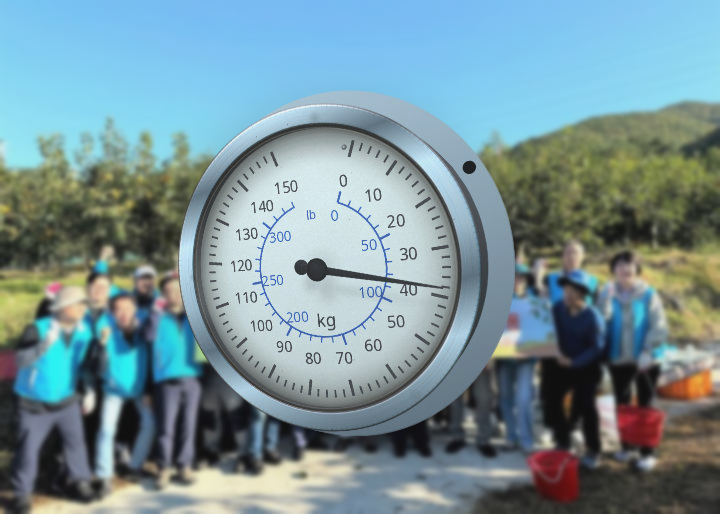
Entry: 38; kg
